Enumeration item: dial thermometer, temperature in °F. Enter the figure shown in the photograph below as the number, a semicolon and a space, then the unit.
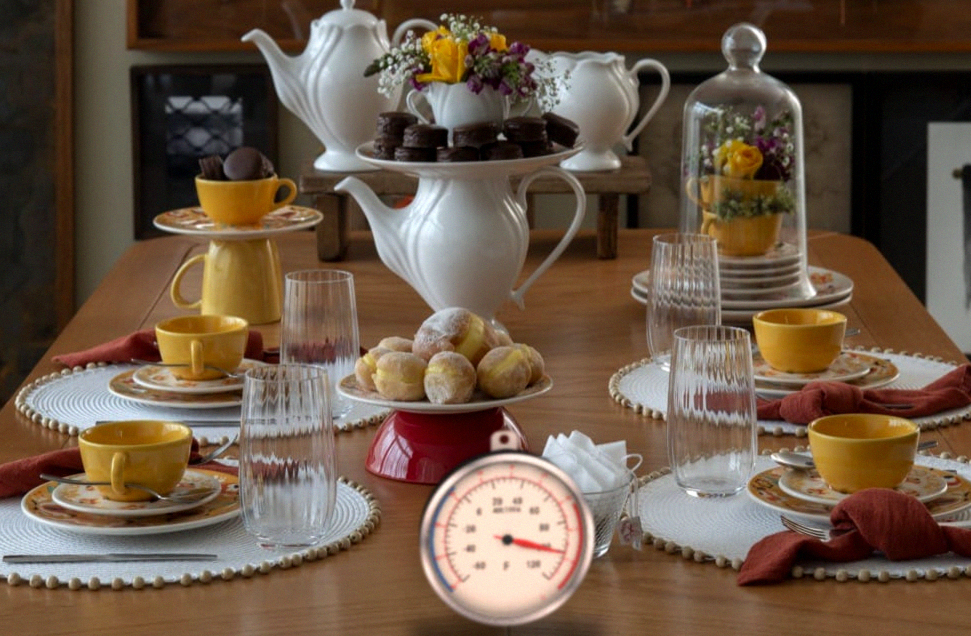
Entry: 100; °F
